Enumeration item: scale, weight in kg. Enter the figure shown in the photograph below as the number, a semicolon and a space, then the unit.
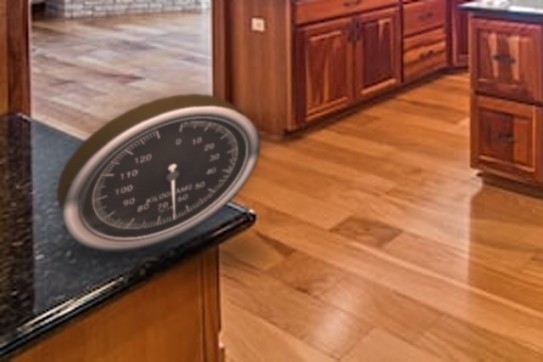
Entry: 65; kg
